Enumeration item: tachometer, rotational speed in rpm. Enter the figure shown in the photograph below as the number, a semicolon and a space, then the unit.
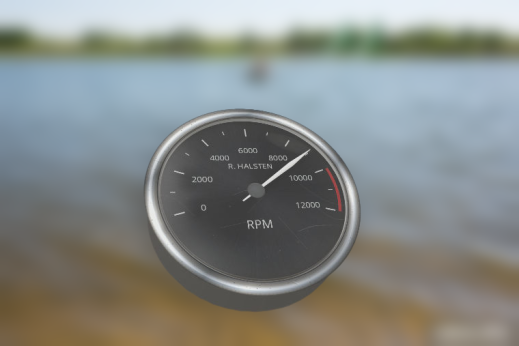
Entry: 9000; rpm
